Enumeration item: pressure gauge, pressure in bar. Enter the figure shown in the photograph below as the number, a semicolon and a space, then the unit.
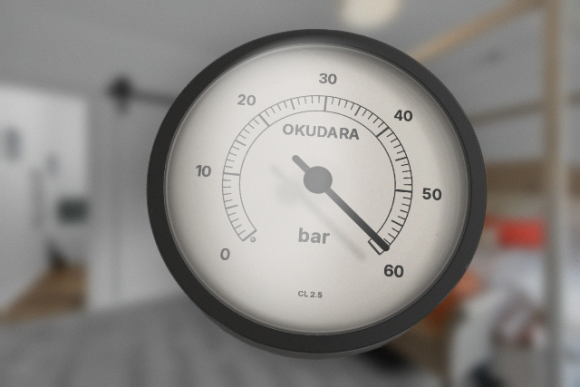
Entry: 59; bar
